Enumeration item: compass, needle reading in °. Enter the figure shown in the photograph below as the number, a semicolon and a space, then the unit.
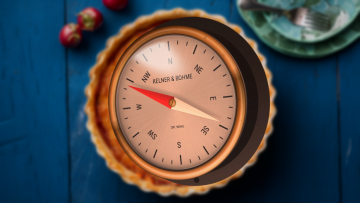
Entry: 295; °
